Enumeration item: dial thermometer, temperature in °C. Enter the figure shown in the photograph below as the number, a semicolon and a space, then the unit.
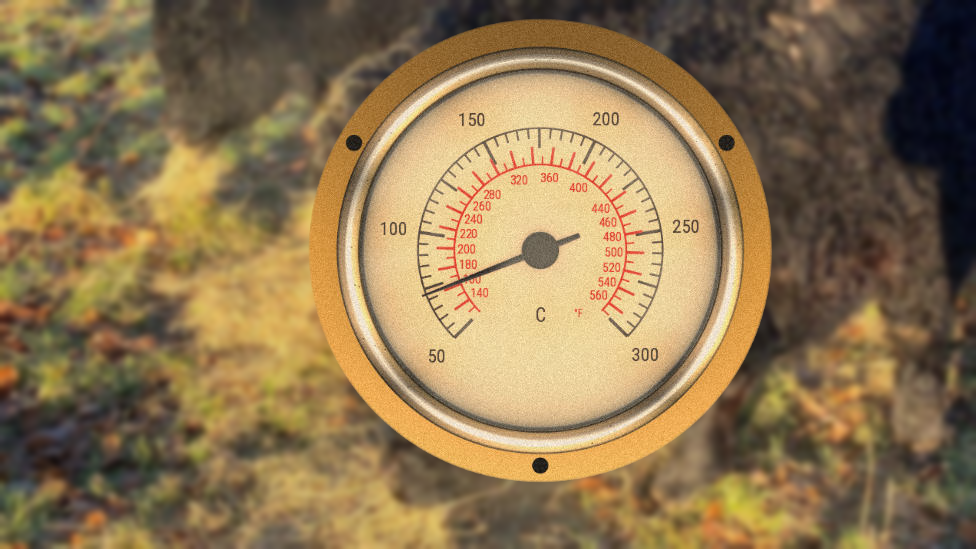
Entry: 72.5; °C
